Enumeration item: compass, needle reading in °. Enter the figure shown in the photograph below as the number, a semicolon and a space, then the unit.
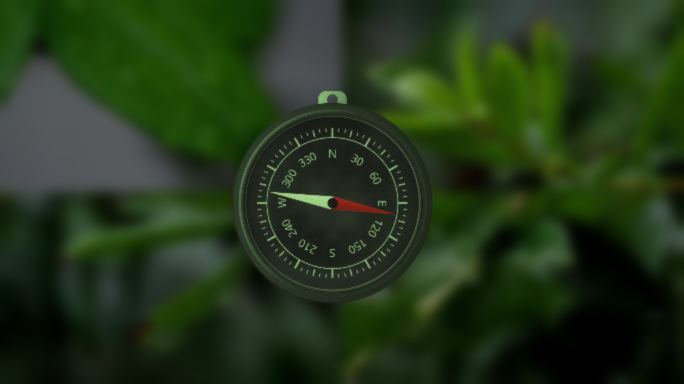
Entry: 100; °
